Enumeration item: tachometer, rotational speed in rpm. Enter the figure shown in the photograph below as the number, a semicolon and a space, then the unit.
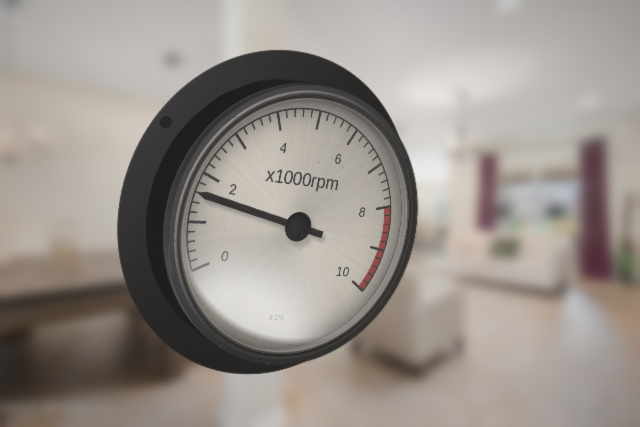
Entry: 1600; rpm
